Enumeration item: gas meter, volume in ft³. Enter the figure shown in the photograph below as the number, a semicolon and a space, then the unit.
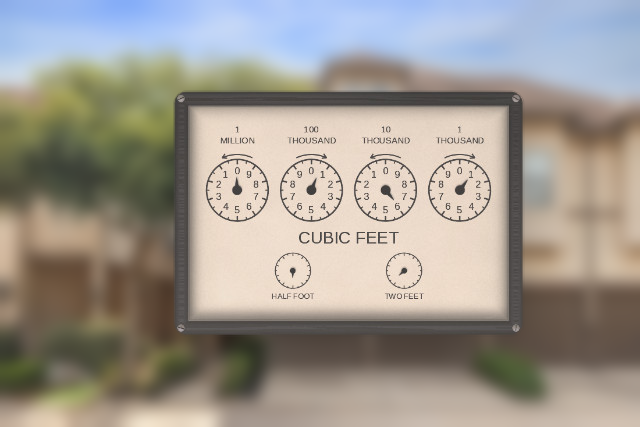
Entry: 6100; ft³
